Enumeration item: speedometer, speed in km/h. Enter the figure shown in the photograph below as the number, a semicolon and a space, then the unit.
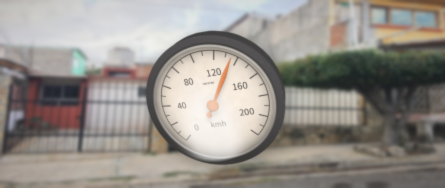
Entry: 135; km/h
